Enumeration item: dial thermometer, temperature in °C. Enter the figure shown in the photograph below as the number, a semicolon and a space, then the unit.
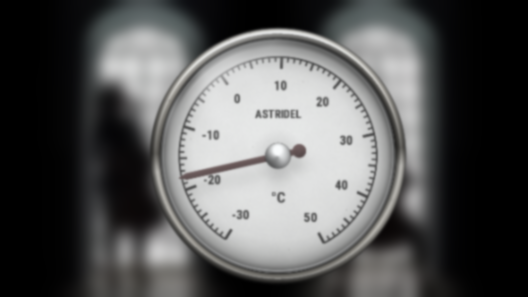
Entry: -18; °C
